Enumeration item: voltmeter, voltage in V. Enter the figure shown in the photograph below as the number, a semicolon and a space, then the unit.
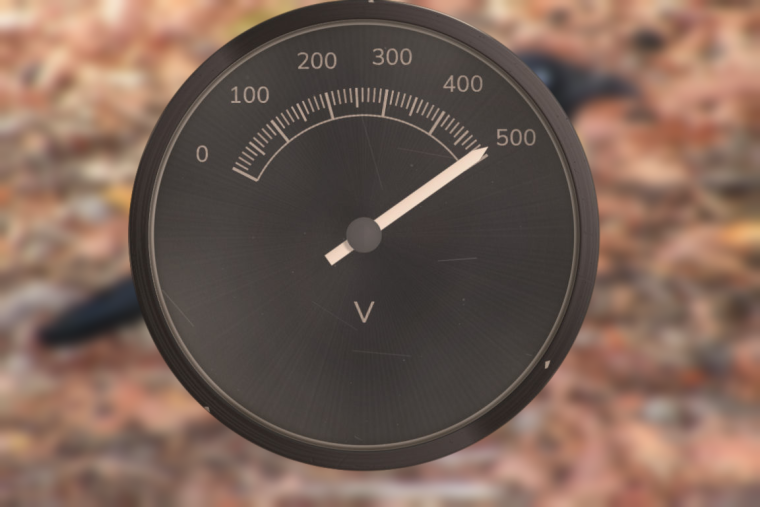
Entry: 490; V
